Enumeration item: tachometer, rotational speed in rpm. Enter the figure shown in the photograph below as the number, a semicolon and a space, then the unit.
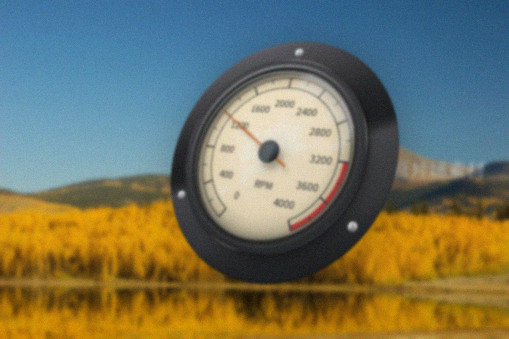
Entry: 1200; rpm
